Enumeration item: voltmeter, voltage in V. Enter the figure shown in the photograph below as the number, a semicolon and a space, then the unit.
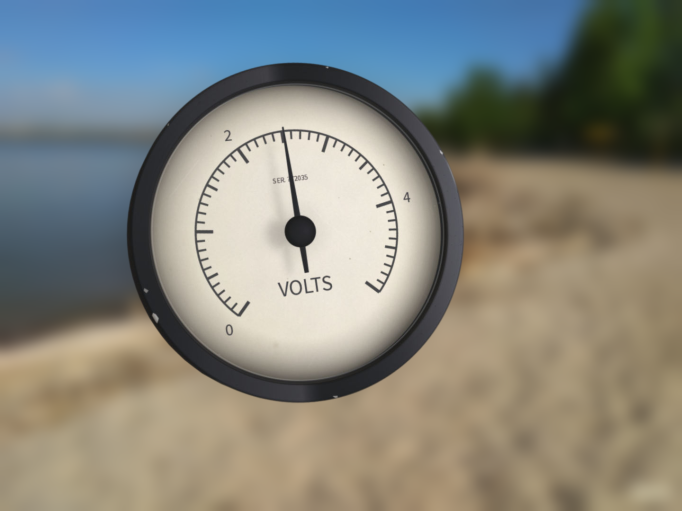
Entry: 2.5; V
